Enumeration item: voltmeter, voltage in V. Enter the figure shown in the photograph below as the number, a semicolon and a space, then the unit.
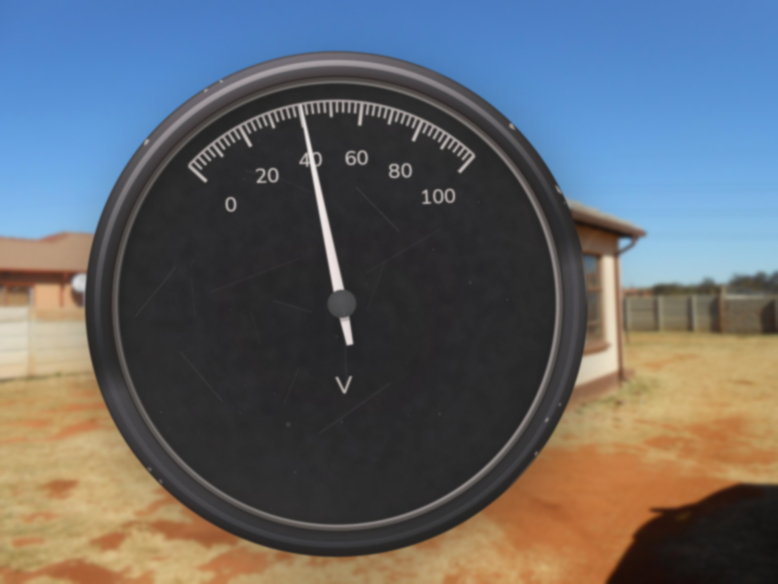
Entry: 40; V
